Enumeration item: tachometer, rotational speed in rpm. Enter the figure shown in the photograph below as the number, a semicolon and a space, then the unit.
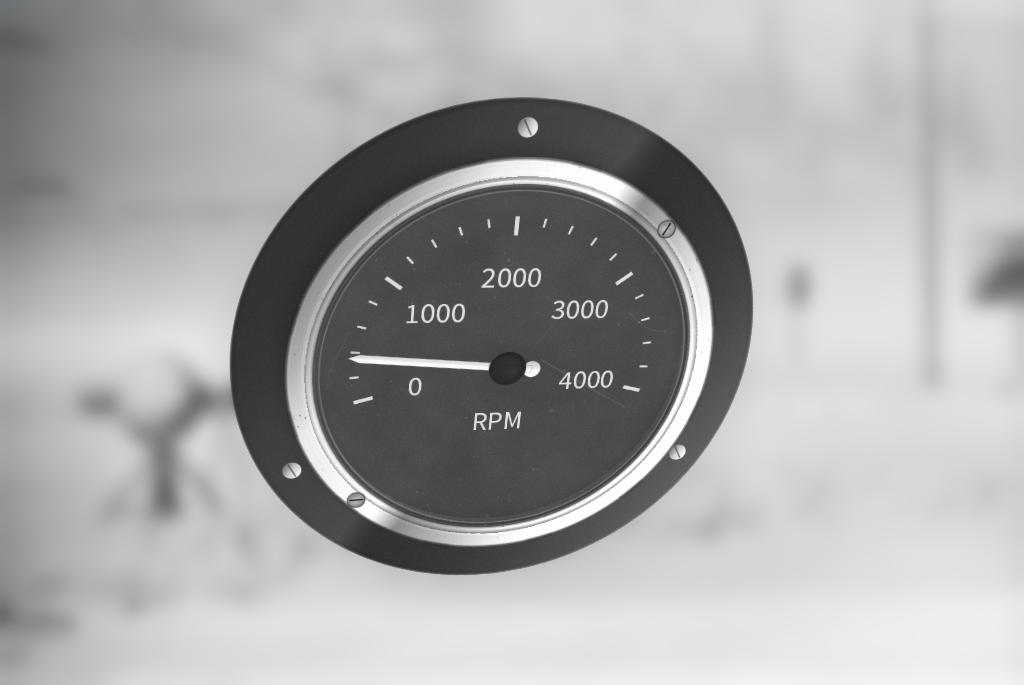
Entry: 400; rpm
